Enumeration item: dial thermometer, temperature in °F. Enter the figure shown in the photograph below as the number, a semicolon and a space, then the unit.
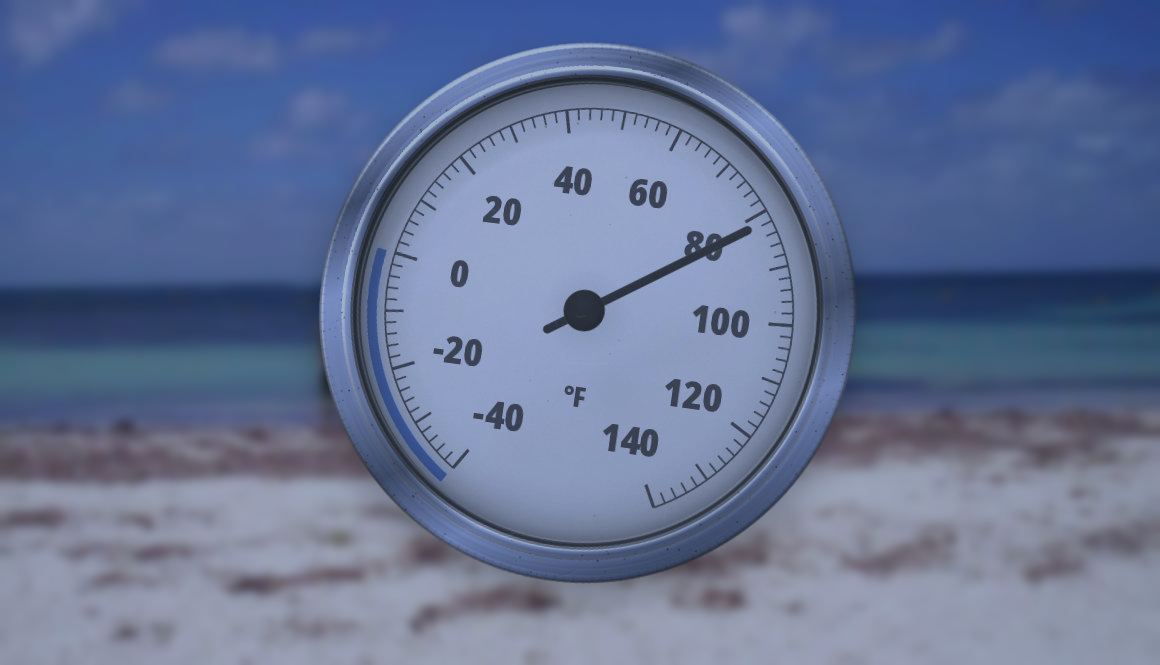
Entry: 82; °F
